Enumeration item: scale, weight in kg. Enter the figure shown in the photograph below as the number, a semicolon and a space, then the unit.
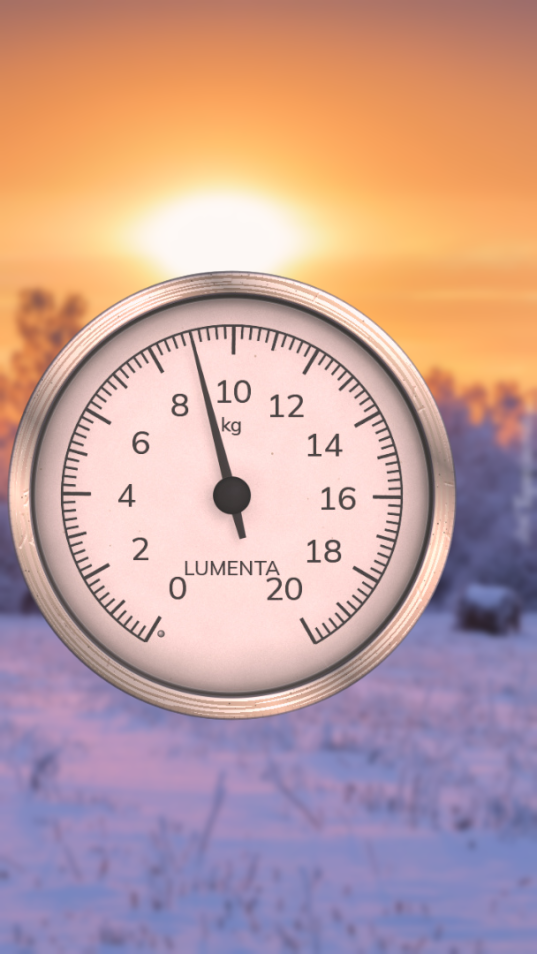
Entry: 9; kg
